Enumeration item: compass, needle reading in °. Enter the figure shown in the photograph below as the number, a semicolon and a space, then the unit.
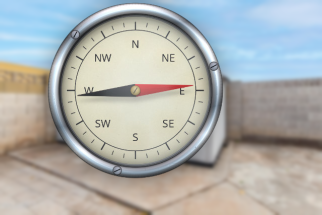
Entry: 85; °
